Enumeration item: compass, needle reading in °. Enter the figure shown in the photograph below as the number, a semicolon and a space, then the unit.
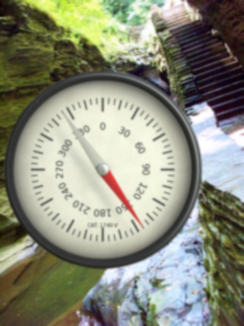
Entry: 145; °
